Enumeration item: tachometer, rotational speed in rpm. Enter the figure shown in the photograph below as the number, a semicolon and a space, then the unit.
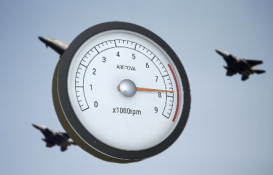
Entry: 7800; rpm
